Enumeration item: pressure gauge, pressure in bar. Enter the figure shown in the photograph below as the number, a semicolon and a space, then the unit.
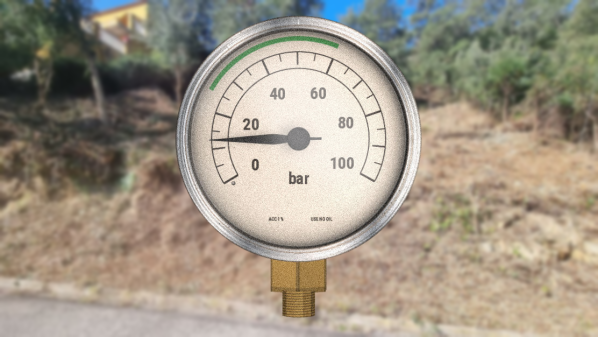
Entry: 12.5; bar
